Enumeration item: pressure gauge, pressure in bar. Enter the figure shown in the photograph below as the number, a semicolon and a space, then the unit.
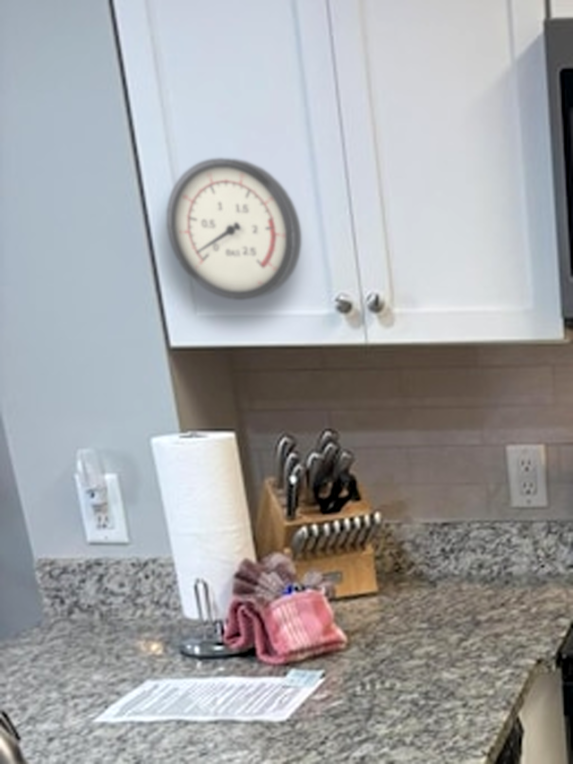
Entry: 0.1; bar
